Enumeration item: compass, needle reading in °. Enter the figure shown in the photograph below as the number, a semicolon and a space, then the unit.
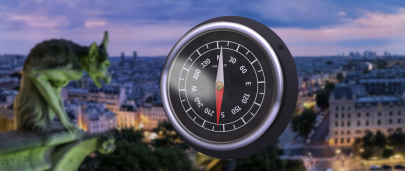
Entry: 187.5; °
